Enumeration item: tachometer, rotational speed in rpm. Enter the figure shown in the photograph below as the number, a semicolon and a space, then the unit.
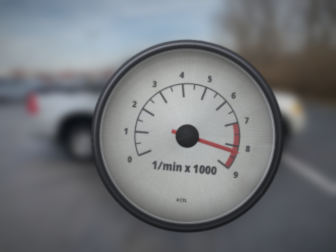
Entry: 8250; rpm
